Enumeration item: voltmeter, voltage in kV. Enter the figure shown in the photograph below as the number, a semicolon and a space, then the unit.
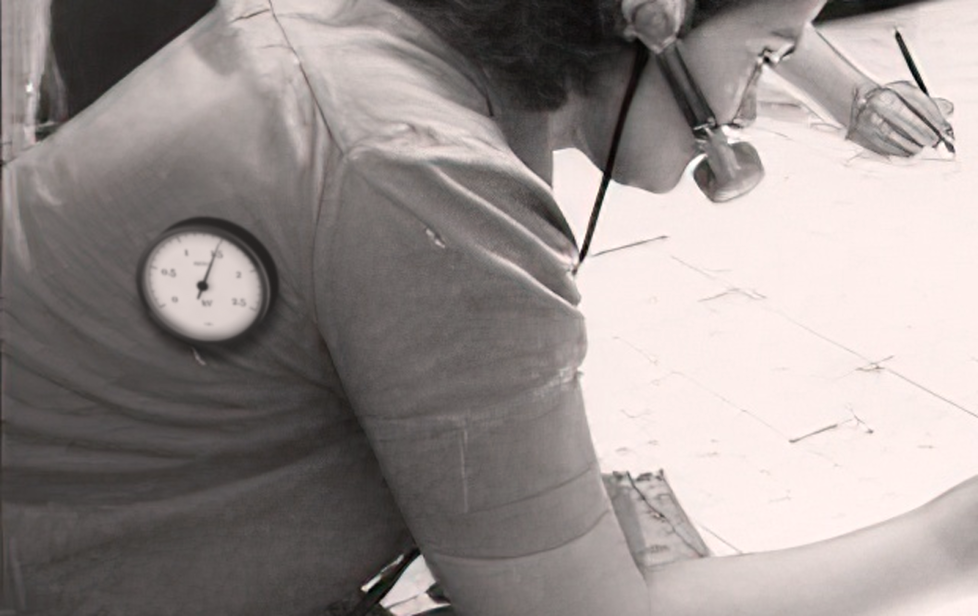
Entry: 1.5; kV
